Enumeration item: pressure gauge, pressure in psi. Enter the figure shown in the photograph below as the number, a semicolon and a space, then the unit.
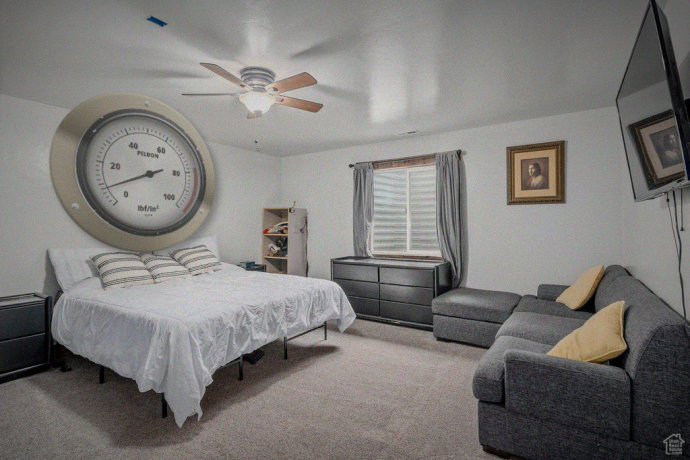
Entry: 8; psi
